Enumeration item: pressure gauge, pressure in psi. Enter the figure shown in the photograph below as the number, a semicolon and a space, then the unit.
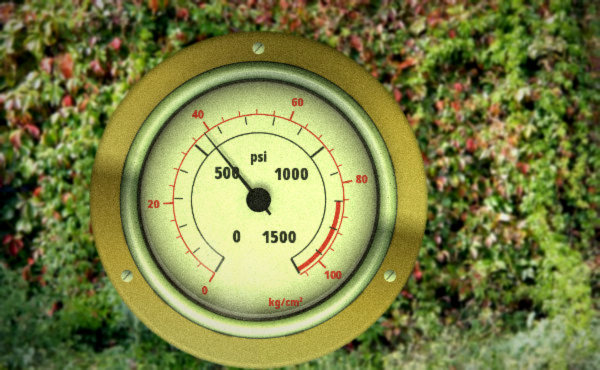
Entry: 550; psi
